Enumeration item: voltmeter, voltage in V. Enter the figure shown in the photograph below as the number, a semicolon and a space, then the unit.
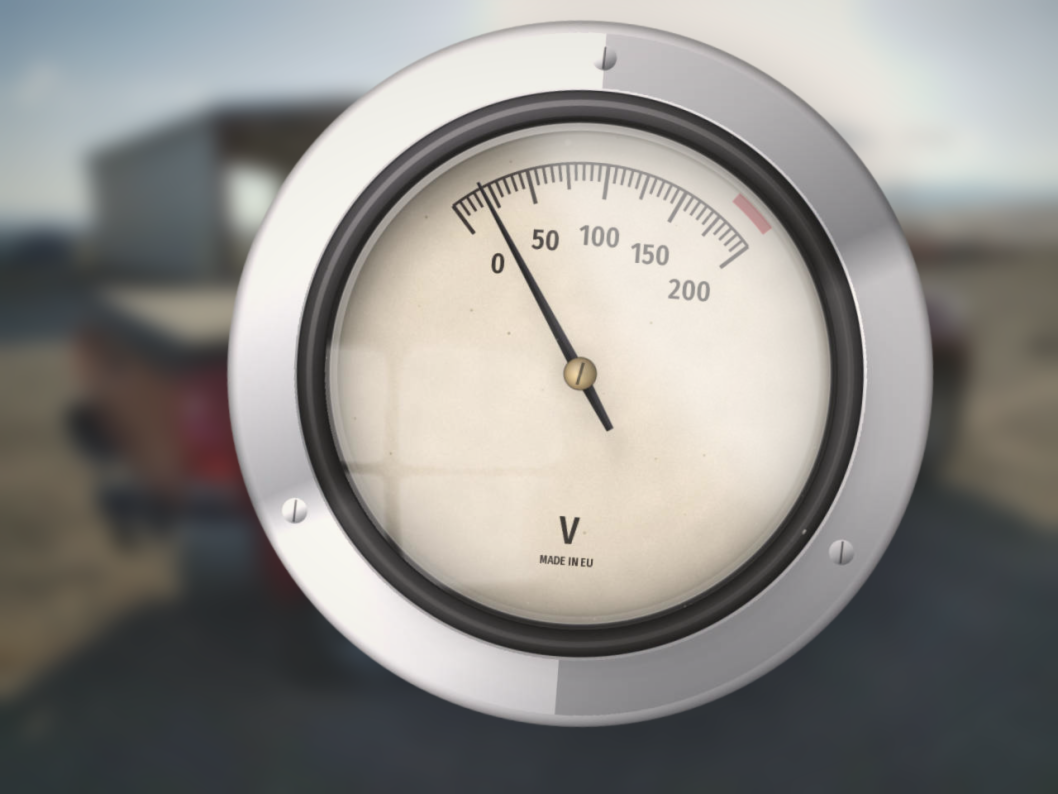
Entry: 20; V
